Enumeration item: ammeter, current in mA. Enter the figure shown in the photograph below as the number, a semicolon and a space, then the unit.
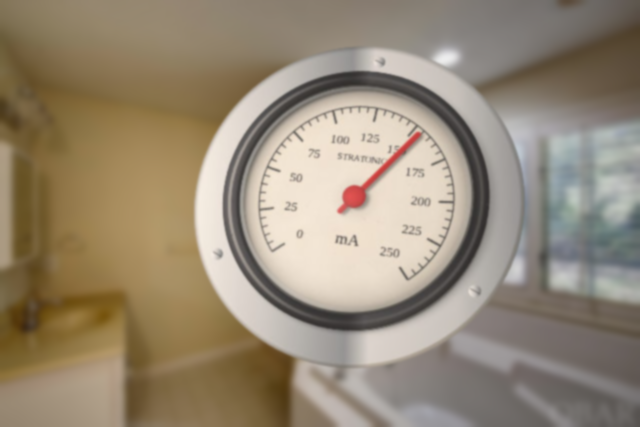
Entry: 155; mA
